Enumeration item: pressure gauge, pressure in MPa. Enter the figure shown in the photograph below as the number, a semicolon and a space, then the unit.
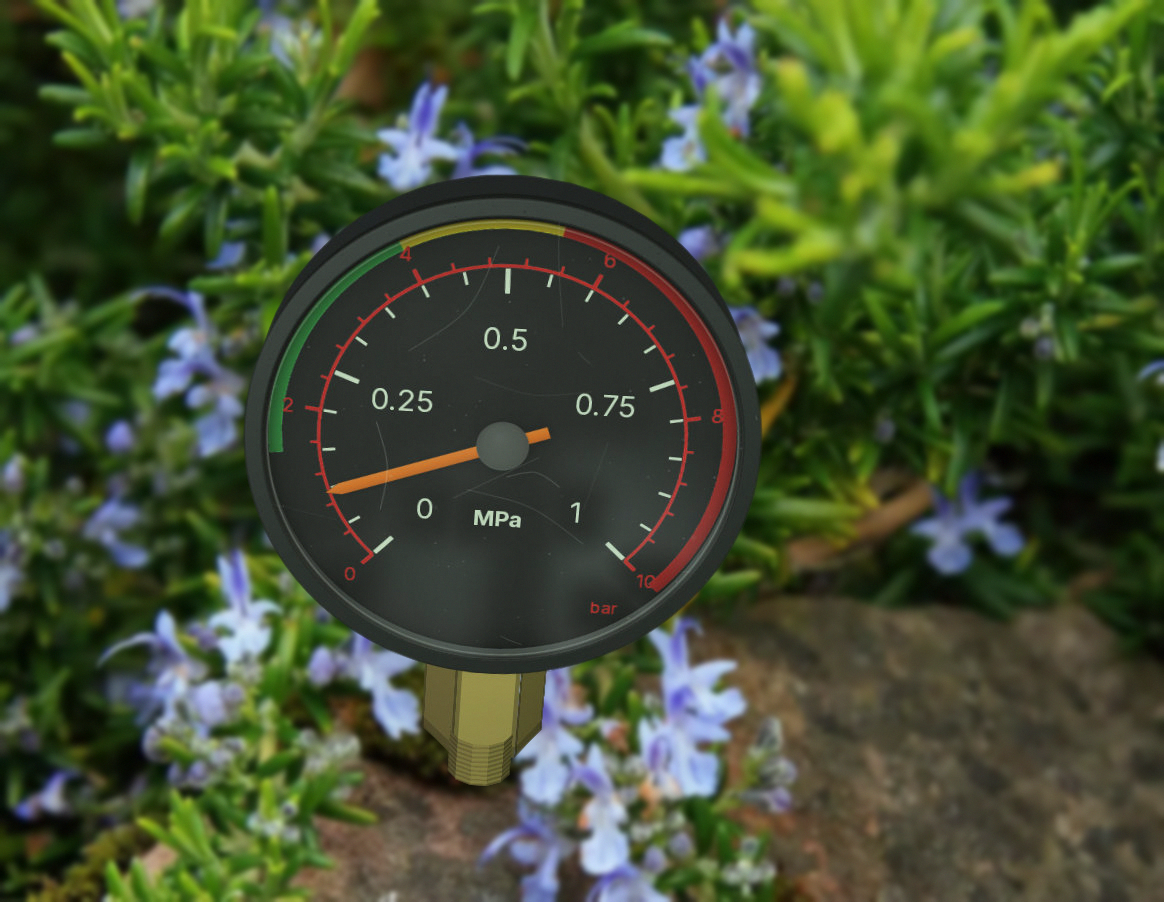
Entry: 0.1; MPa
